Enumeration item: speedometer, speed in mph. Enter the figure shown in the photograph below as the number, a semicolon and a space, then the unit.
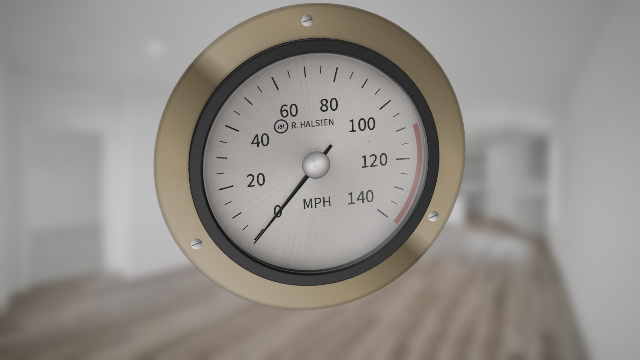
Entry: 0; mph
